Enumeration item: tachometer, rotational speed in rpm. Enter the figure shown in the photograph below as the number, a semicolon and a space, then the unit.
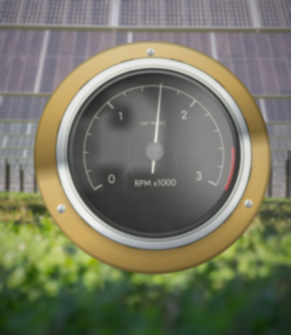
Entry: 1600; rpm
